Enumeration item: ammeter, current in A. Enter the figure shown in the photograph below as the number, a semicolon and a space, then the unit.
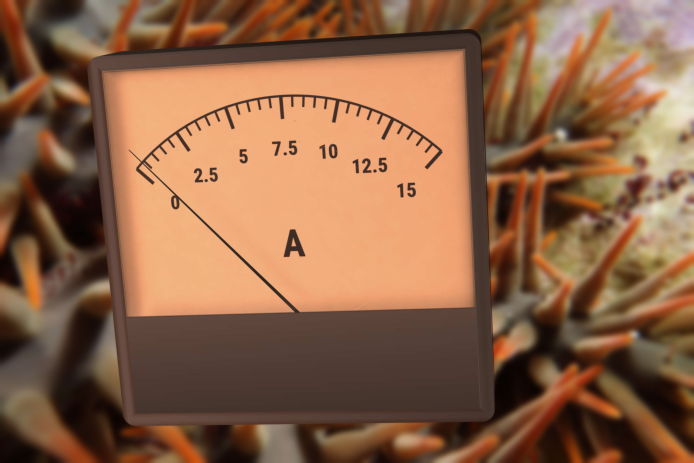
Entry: 0.5; A
